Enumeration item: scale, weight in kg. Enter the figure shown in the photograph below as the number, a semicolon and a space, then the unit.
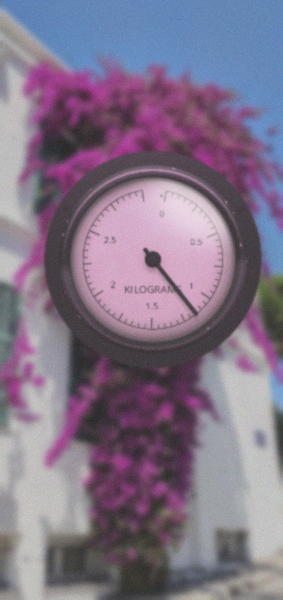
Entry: 1.15; kg
